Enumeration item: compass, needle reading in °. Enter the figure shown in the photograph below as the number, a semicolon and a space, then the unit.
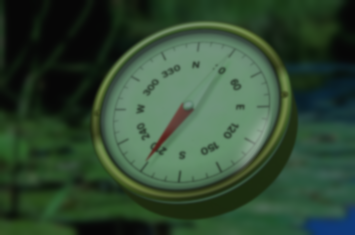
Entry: 210; °
